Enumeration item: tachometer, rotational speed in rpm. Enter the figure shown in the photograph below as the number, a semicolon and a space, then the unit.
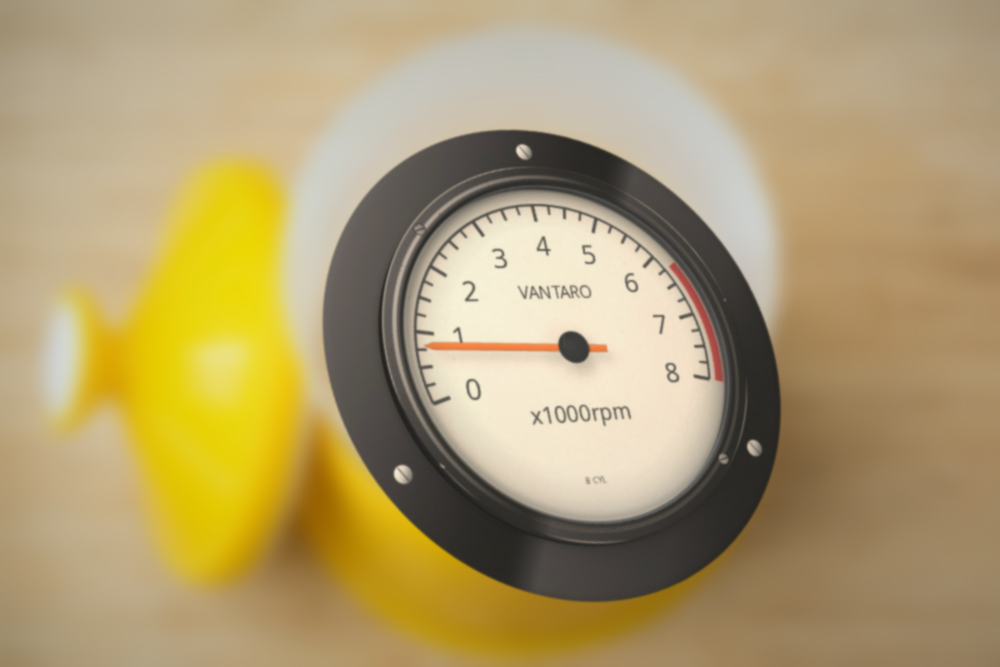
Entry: 750; rpm
